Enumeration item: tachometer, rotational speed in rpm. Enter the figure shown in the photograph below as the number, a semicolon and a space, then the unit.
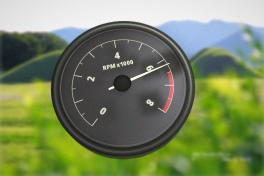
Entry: 6250; rpm
